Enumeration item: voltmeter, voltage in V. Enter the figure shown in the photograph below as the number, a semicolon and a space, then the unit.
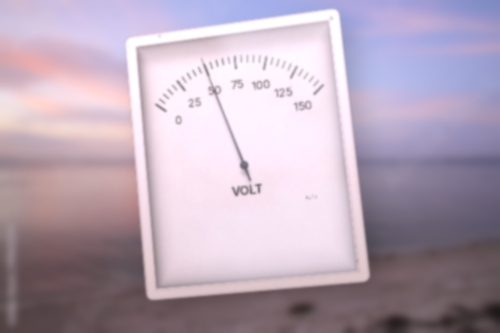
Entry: 50; V
